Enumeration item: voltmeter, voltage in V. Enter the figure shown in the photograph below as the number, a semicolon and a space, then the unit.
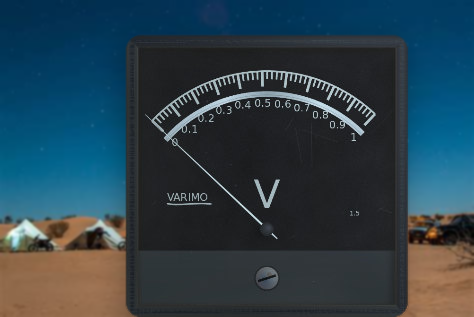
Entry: 0; V
